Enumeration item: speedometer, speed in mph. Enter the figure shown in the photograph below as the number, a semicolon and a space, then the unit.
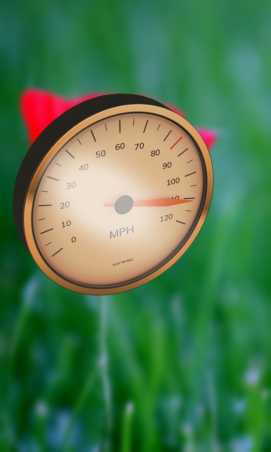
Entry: 110; mph
